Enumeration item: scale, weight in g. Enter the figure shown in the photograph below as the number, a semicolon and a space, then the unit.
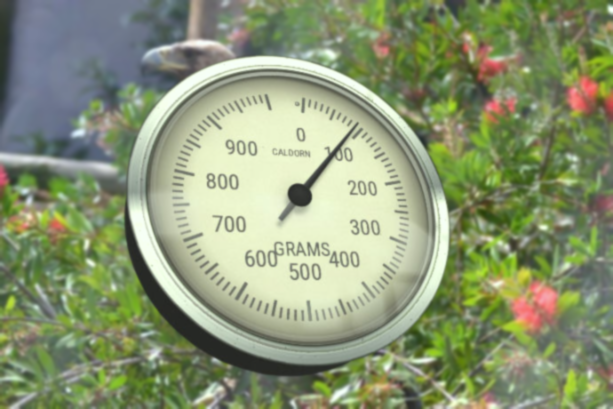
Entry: 90; g
